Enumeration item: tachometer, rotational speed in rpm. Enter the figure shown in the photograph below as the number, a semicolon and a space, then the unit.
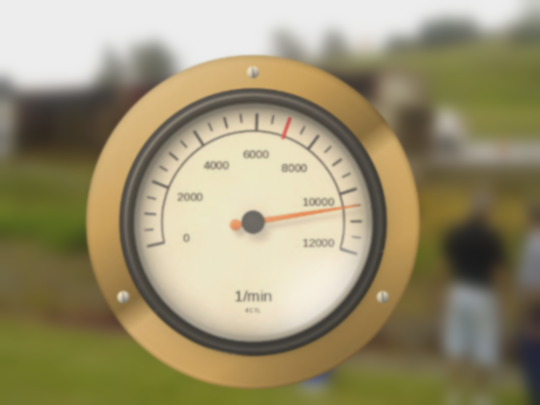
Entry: 10500; rpm
